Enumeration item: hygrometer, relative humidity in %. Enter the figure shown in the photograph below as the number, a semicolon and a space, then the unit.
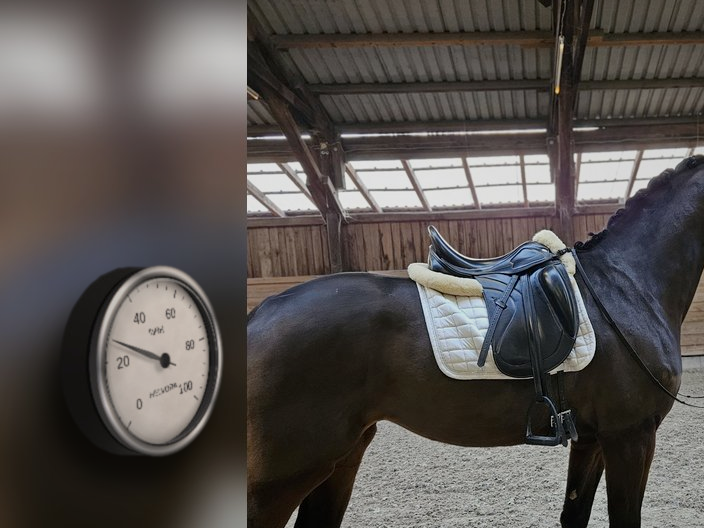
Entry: 26; %
